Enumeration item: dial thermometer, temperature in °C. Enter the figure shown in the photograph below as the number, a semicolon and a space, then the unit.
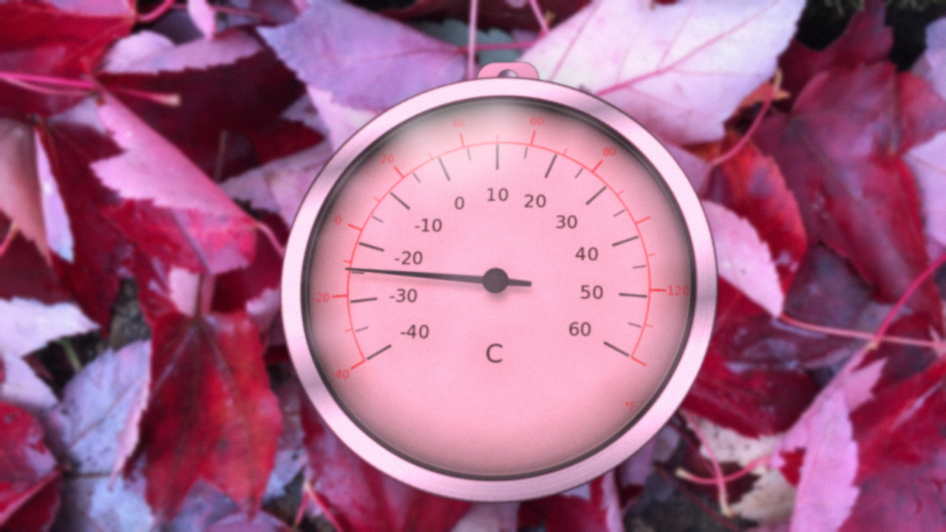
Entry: -25; °C
